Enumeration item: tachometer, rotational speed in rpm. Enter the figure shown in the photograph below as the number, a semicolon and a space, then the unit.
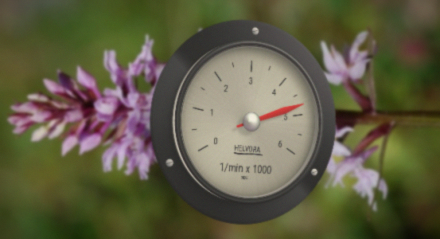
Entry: 4750; rpm
